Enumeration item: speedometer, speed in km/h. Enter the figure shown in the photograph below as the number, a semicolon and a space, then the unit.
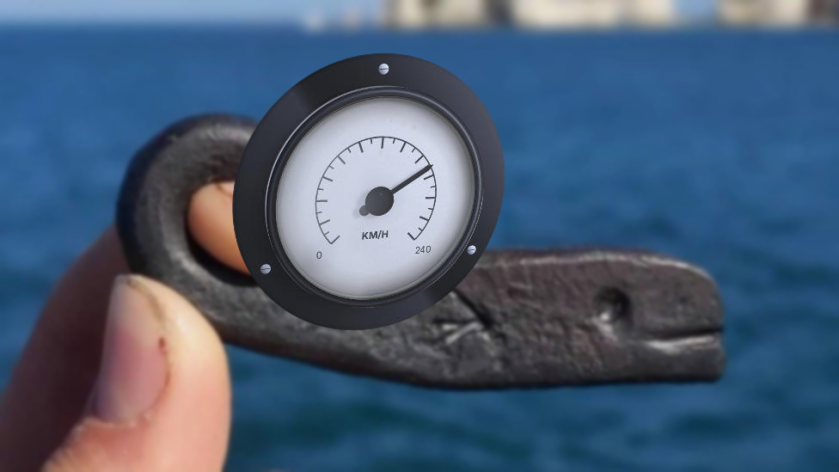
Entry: 170; km/h
